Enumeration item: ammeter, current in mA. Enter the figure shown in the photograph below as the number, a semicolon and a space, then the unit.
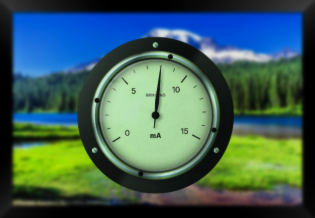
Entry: 8; mA
